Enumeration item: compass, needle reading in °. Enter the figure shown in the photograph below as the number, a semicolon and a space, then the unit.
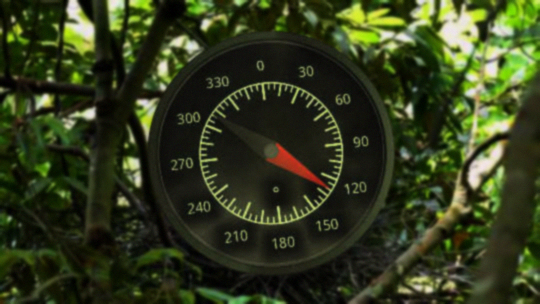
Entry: 130; °
